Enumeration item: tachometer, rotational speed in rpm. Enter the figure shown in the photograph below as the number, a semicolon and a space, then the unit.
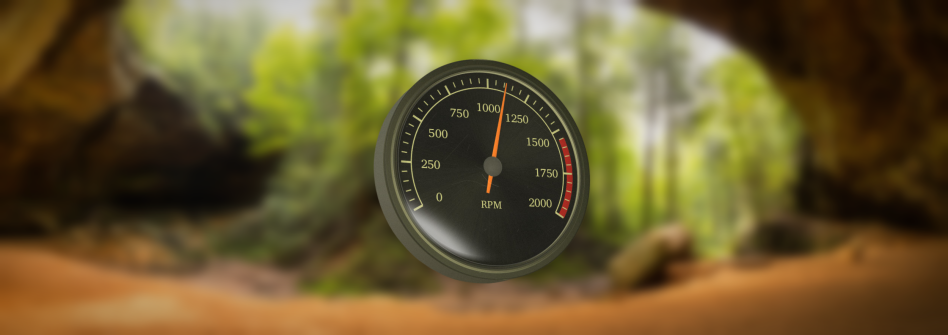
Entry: 1100; rpm
